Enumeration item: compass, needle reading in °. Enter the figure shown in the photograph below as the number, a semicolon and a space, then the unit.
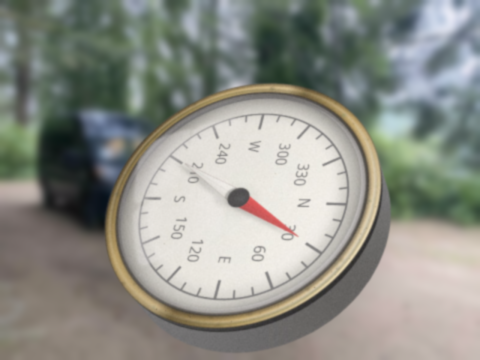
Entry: 30; °
